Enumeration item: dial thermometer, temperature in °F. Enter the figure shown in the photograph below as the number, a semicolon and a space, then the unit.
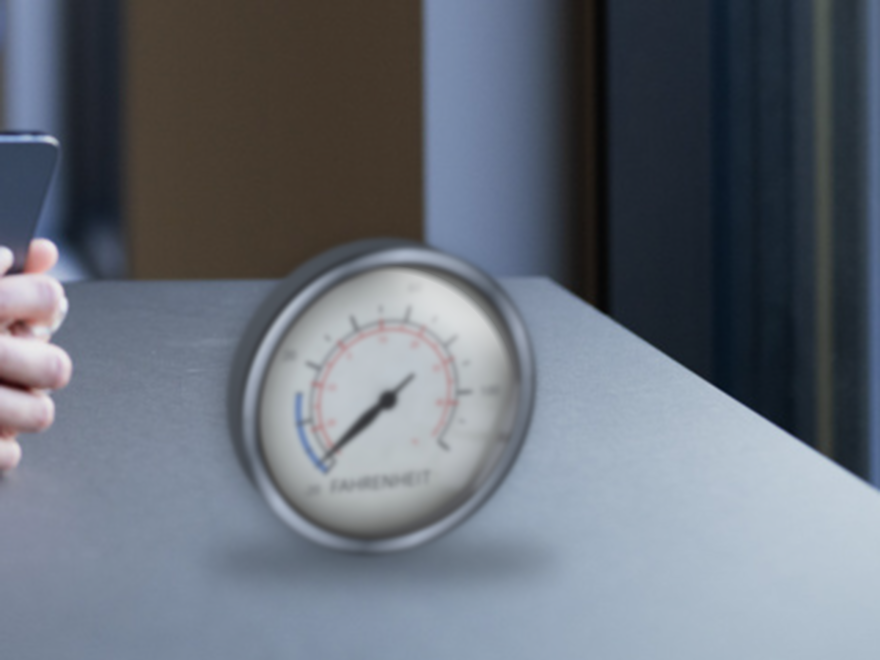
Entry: -15; °F
